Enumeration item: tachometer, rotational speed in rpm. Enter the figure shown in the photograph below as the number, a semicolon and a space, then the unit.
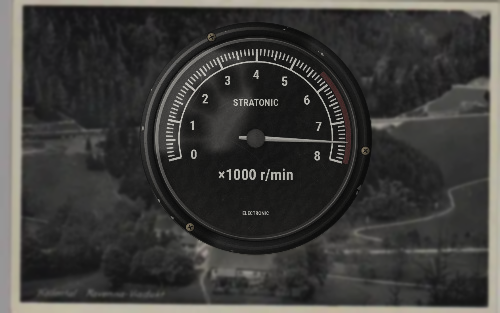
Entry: 7500; rpm
